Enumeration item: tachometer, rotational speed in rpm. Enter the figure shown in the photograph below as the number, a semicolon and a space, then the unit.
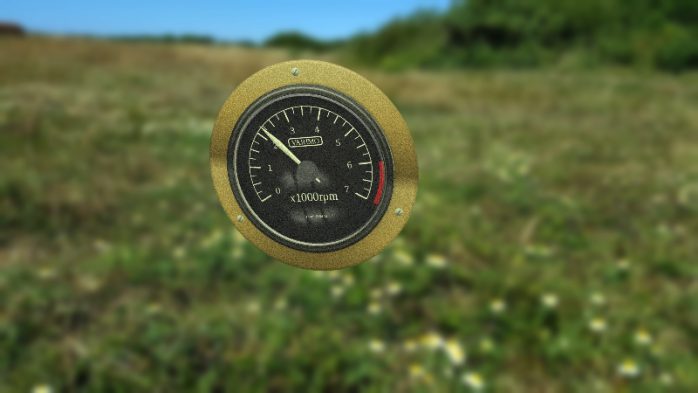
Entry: 2250; rpm
